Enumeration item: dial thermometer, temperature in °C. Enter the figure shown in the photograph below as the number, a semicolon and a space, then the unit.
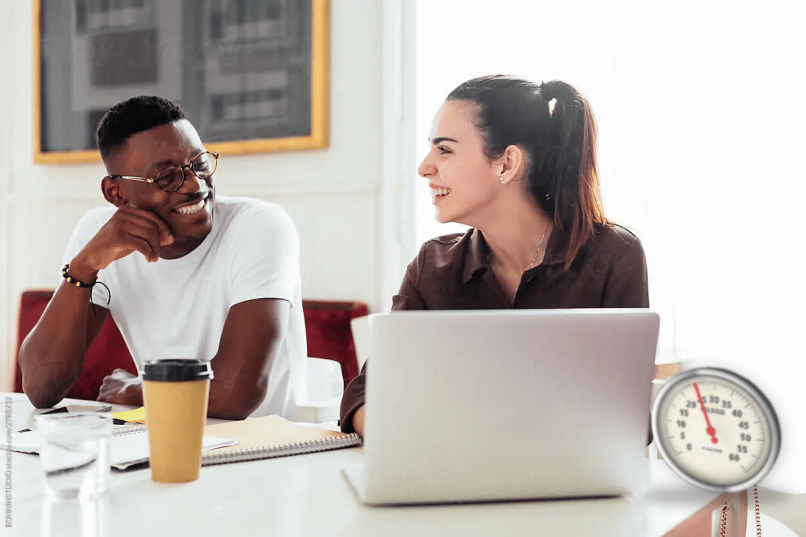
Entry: 25; °C
